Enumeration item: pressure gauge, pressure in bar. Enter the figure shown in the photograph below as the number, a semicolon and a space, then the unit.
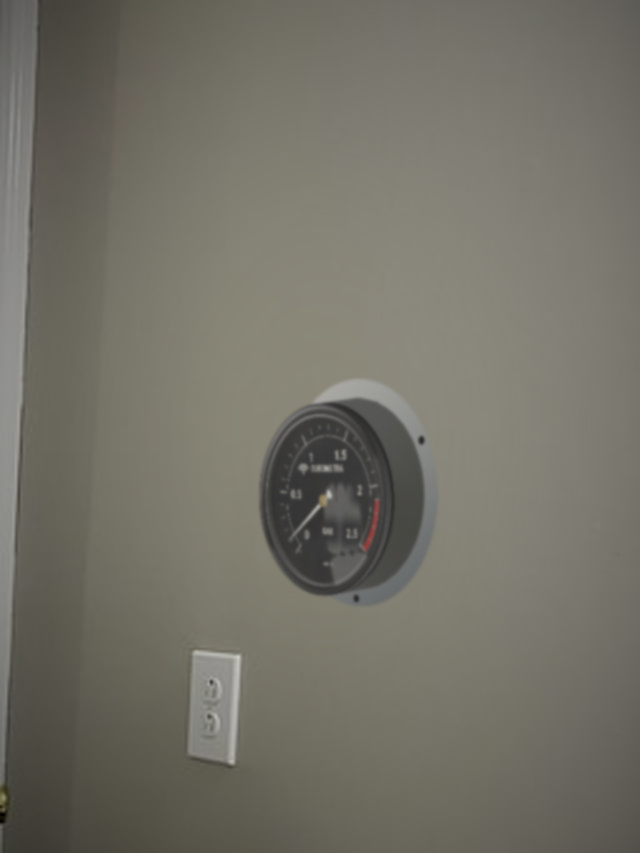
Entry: 0.1; bar
